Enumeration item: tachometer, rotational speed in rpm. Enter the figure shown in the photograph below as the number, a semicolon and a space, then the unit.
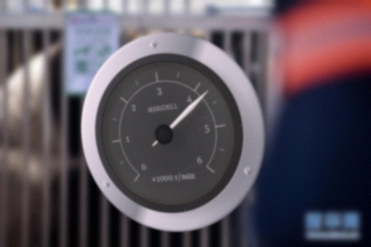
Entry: 4250; rpm
